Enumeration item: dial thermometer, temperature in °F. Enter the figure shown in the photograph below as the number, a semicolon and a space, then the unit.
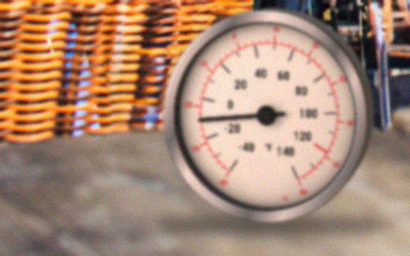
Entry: -10; °F
